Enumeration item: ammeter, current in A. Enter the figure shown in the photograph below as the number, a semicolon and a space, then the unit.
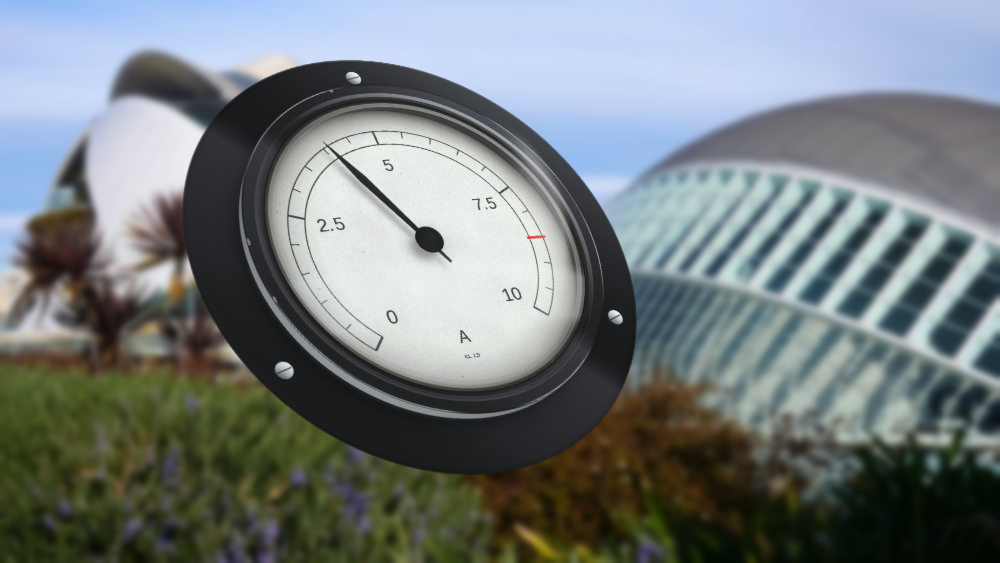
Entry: 4; A
